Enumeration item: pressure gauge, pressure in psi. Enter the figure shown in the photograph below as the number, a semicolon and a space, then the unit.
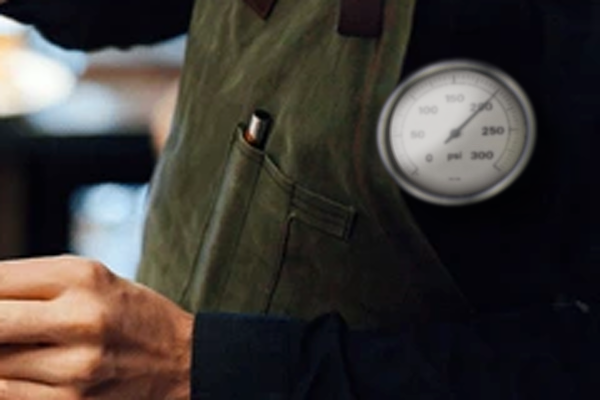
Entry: 200; psi
